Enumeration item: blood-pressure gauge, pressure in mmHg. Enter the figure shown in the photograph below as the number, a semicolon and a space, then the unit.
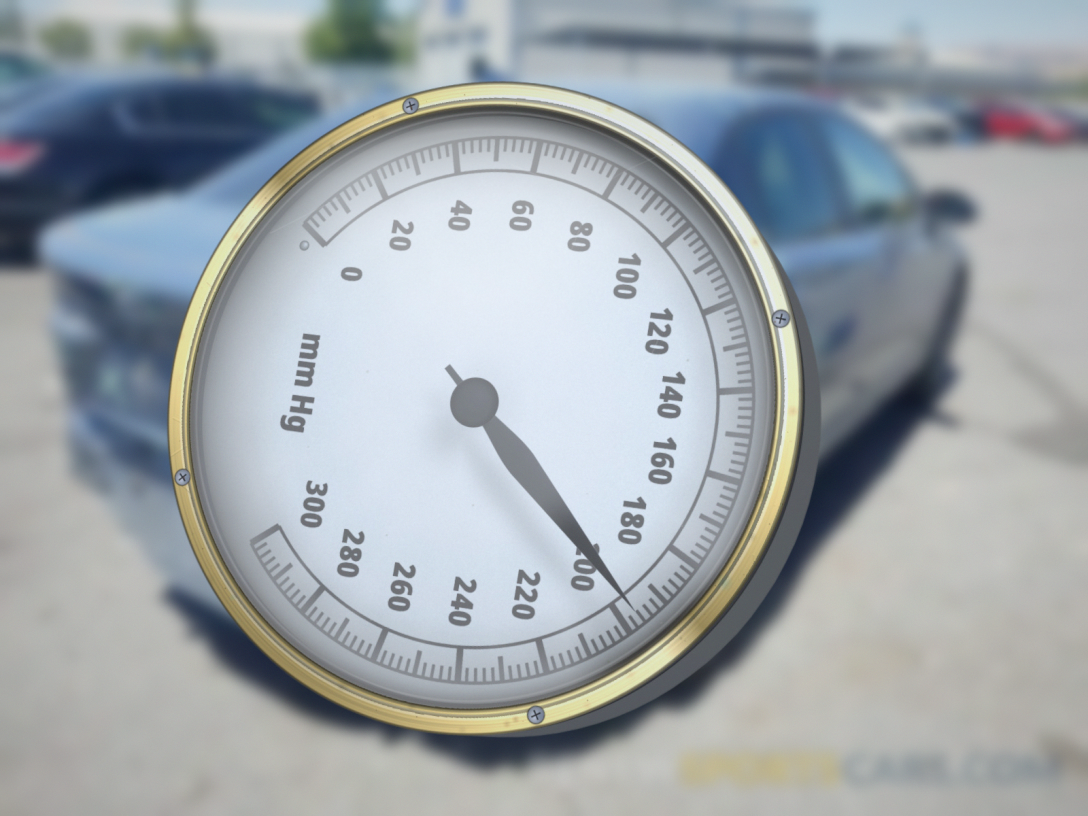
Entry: 196; mmHg
